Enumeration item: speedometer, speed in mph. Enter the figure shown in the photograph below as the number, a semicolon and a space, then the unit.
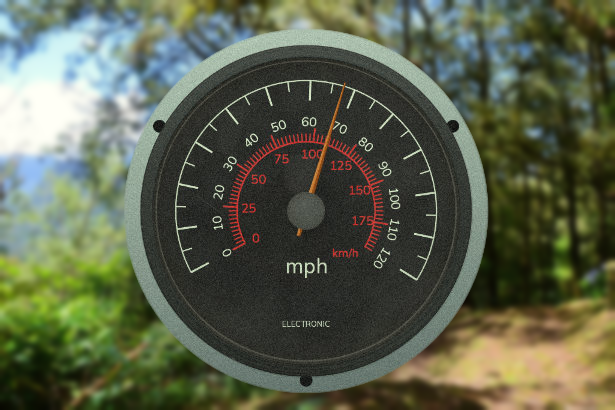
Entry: 67.5; mph
